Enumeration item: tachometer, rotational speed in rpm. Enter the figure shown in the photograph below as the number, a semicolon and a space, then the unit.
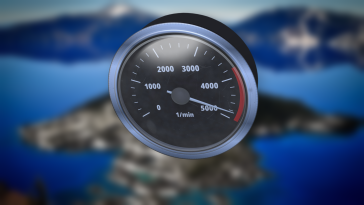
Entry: 4800; rpm
